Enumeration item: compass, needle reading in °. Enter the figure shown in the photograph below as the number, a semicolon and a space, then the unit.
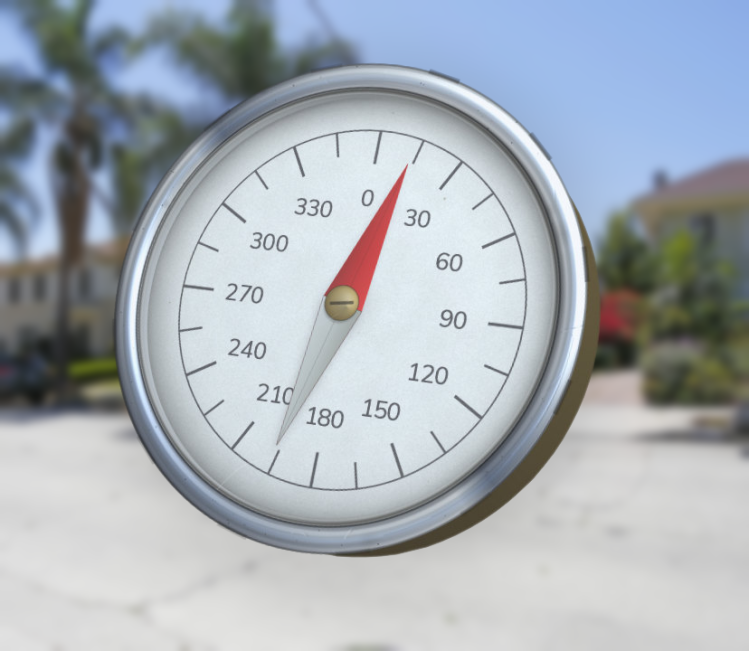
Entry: 15; °
